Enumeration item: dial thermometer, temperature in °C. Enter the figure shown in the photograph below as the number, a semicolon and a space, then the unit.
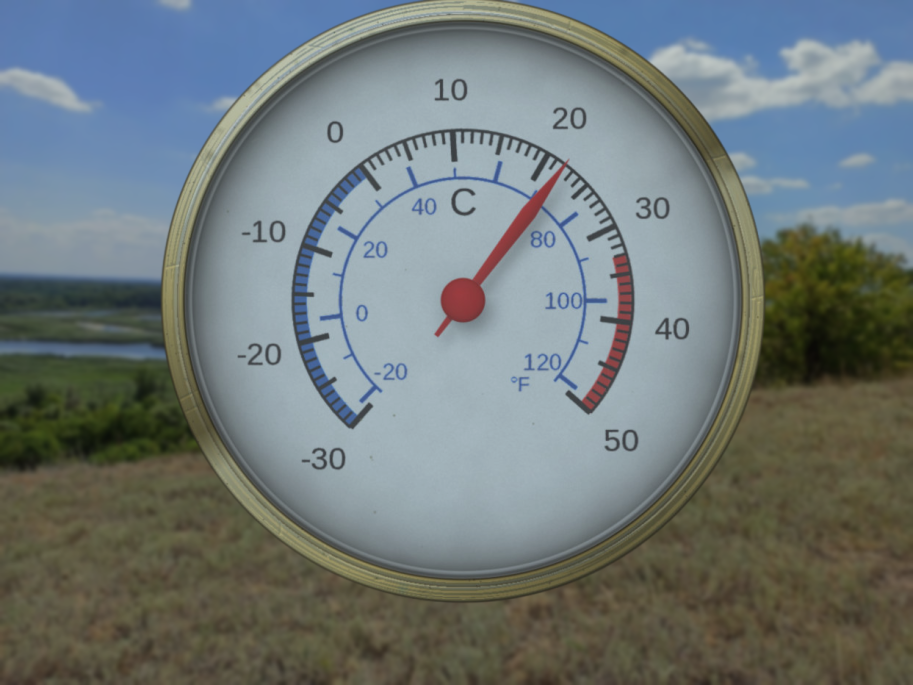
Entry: 22; °C
